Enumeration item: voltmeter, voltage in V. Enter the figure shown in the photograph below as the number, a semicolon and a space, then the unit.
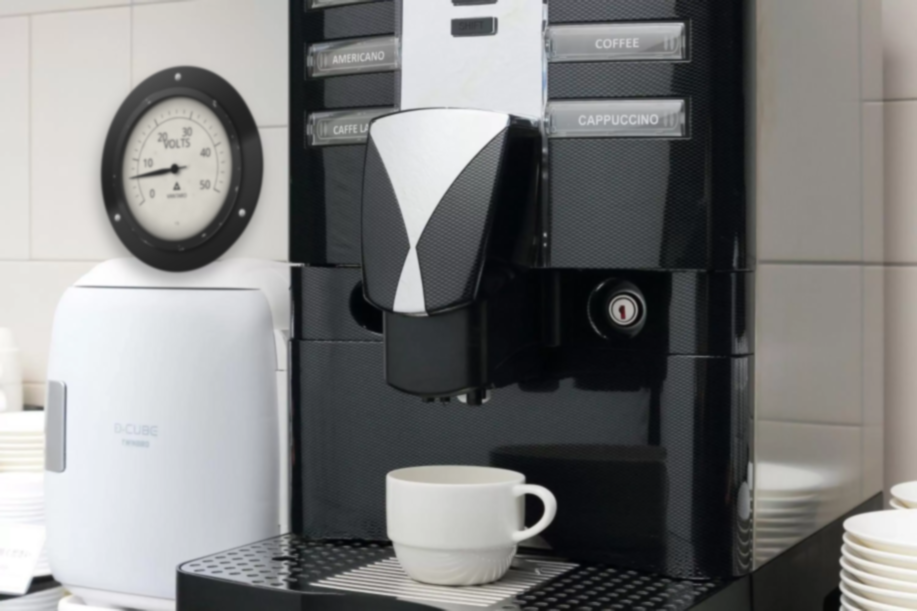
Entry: 6; V
